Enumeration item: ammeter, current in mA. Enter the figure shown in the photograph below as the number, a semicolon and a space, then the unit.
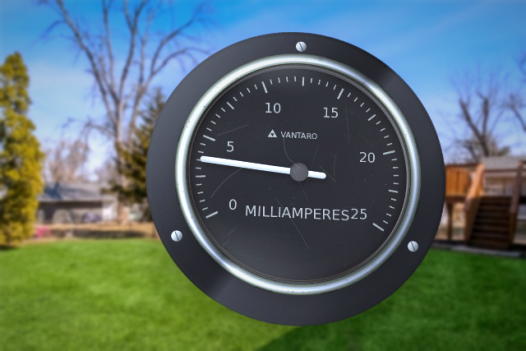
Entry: 3.5; mA
